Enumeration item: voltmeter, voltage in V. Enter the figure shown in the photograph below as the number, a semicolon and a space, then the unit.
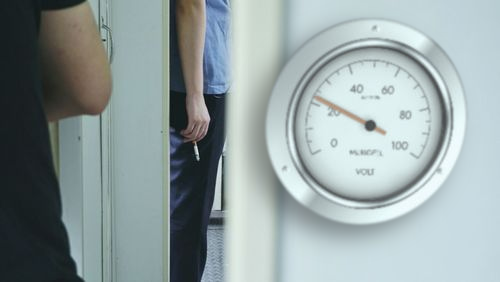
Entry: 22.5; V
